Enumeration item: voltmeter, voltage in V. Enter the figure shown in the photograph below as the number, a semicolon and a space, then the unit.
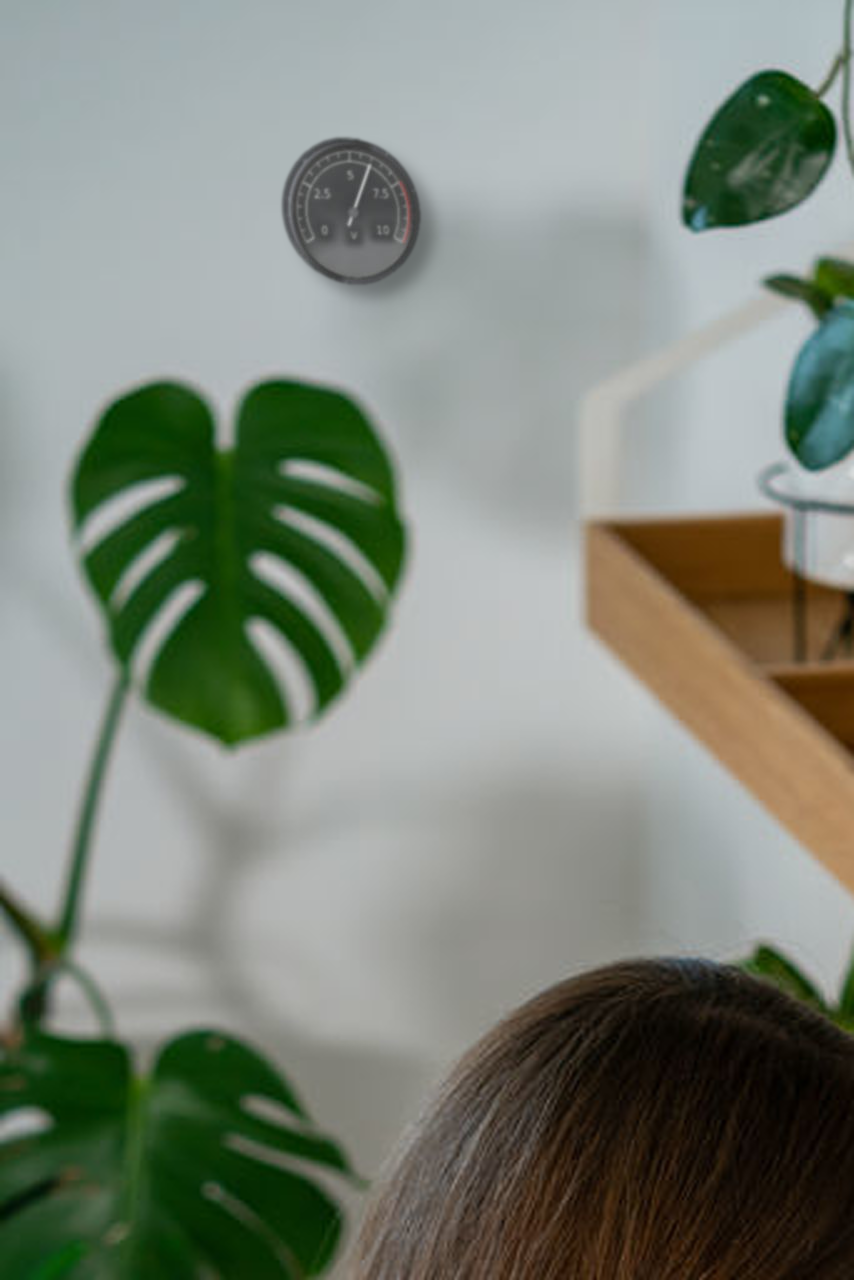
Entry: 6; V
